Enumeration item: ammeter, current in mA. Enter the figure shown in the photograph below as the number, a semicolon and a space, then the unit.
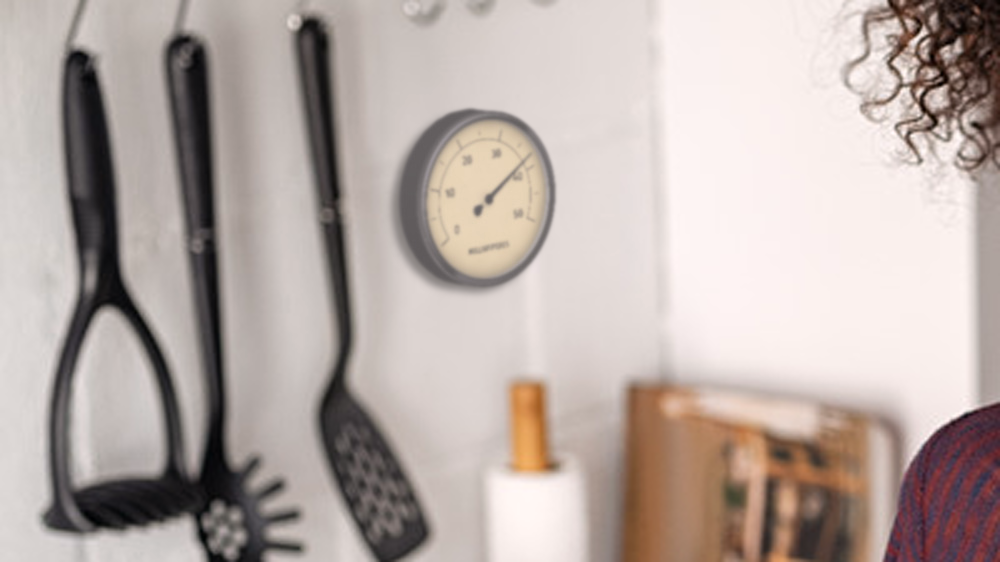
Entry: 37.5; mA
